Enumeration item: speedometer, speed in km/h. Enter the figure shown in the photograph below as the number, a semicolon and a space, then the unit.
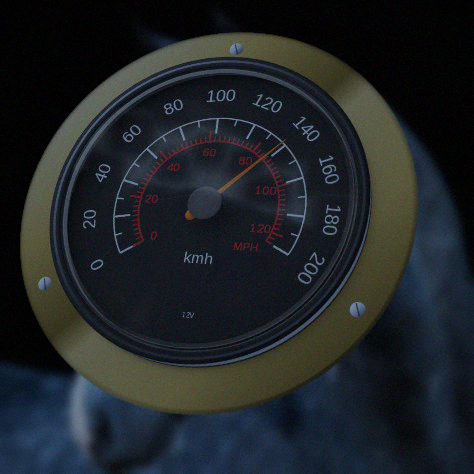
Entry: 140; km/h
